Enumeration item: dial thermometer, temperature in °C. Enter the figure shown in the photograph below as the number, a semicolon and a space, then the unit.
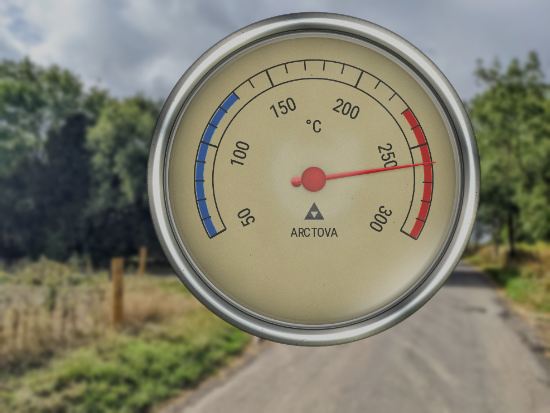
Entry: 260; °C
